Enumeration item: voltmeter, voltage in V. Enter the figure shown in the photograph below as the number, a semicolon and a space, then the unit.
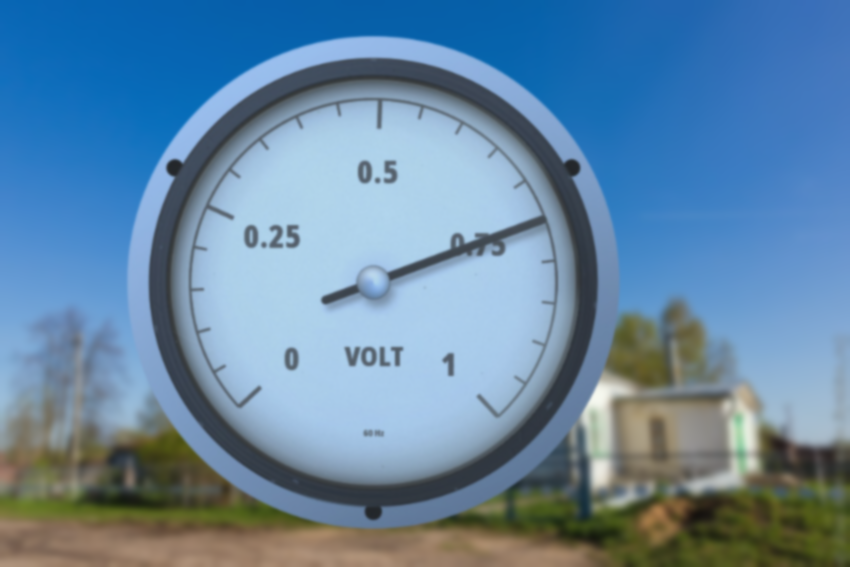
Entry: 0.75; V
